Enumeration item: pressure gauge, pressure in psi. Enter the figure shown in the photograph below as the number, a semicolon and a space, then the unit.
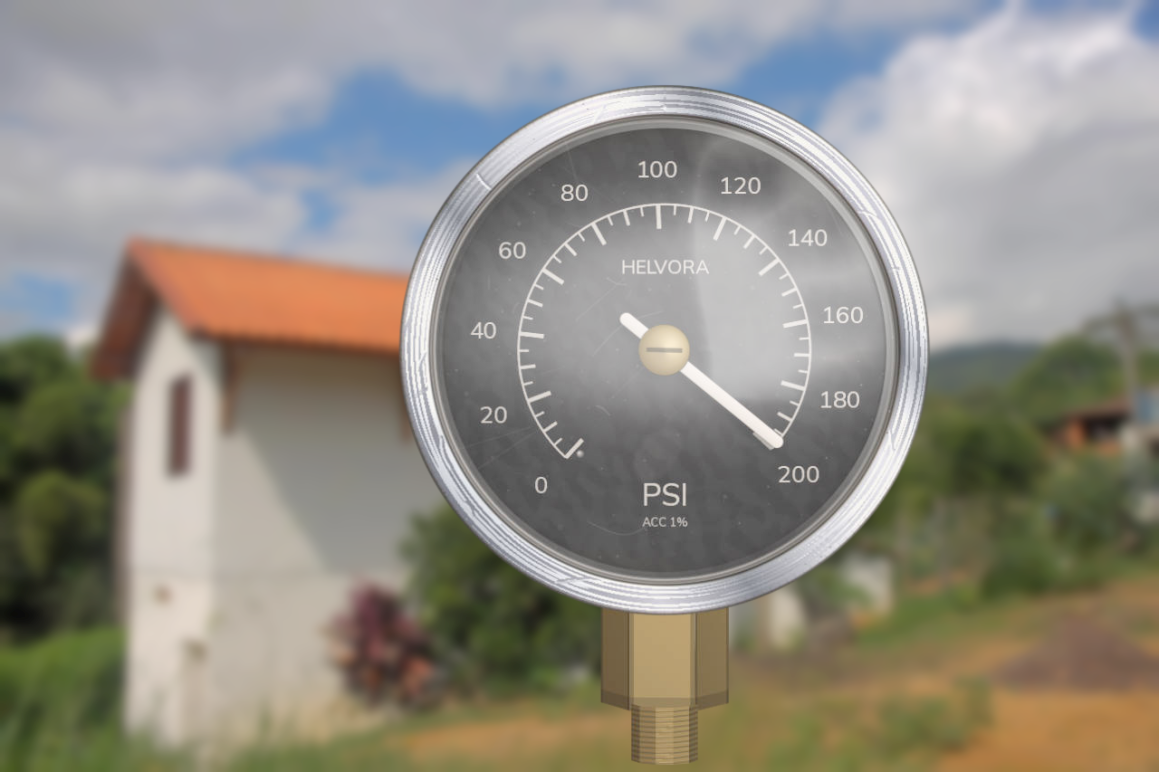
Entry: 197.5; psi
